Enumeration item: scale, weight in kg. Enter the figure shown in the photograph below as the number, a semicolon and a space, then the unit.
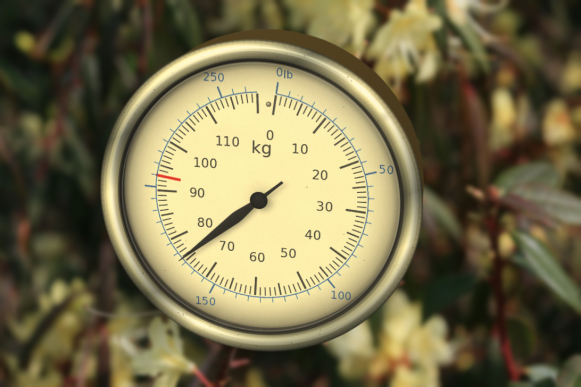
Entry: 76; kg
